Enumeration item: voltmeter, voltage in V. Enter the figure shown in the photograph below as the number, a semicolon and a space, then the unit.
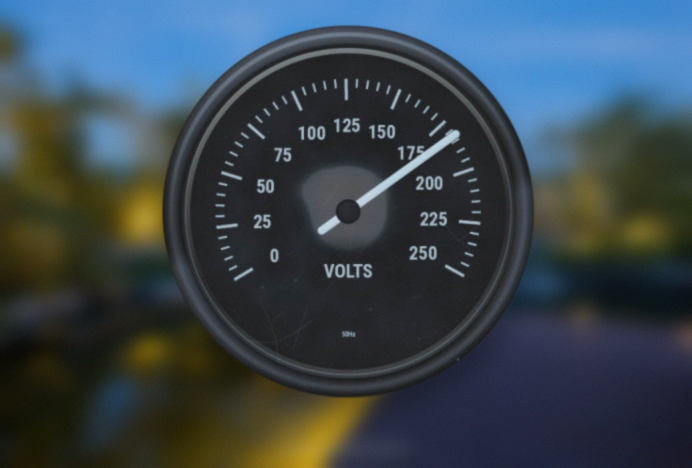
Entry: 182.5; V
